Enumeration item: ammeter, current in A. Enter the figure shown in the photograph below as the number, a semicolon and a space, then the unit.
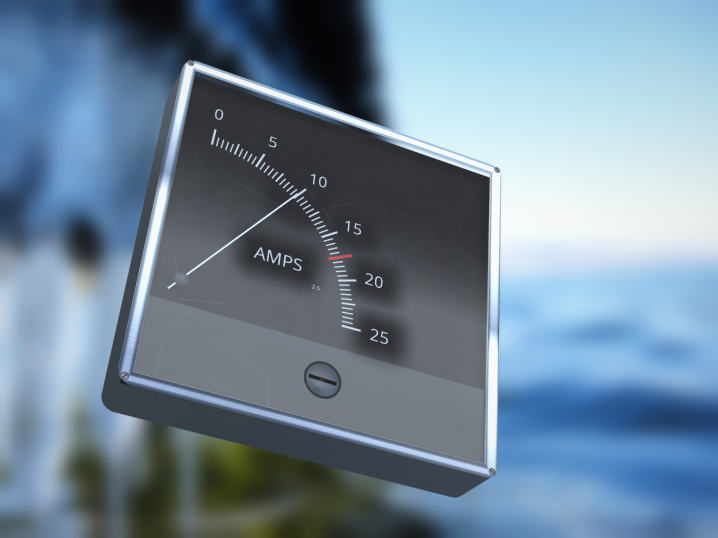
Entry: 10; A
